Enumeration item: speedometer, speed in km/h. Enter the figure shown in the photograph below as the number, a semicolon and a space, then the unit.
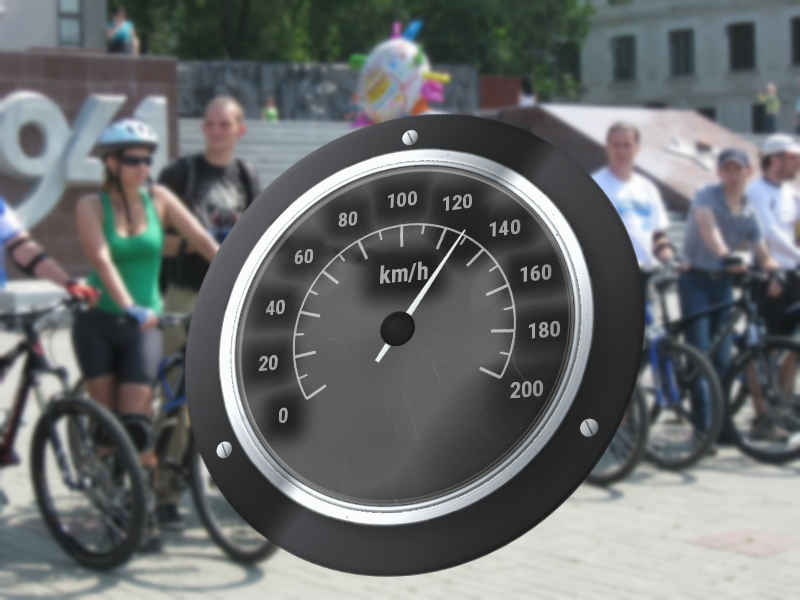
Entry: 130; km/h
